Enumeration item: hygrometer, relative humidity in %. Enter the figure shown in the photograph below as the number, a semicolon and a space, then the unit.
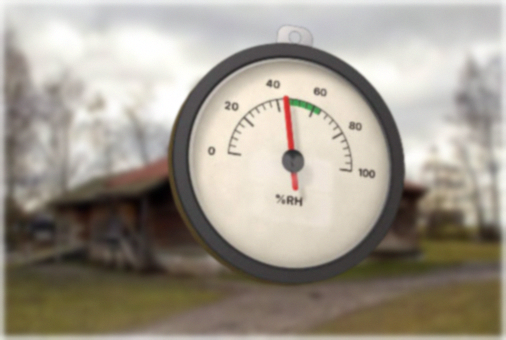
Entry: 44; %
